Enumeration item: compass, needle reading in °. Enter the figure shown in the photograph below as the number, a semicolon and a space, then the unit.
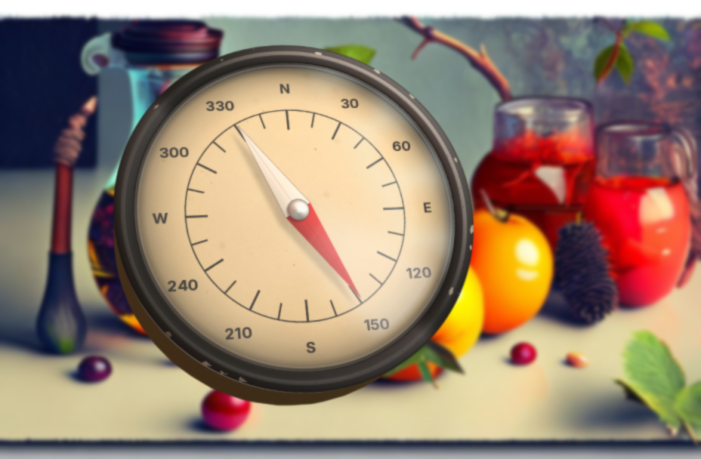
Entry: 150; °
